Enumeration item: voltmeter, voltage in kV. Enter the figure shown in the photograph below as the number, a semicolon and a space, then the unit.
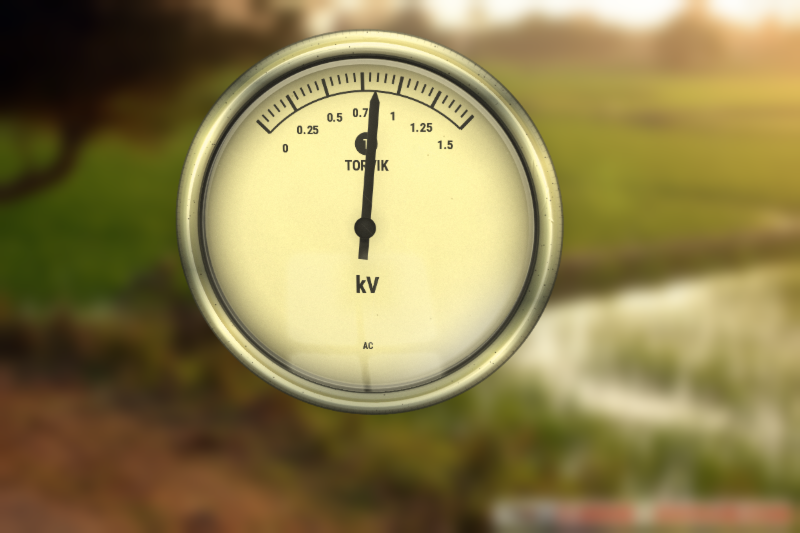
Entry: 0.85; kV
